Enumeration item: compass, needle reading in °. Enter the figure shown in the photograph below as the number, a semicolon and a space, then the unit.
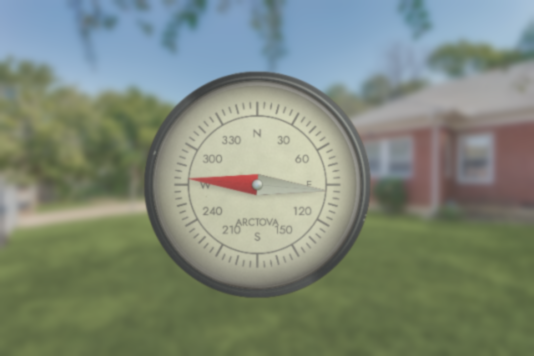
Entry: 275; °
